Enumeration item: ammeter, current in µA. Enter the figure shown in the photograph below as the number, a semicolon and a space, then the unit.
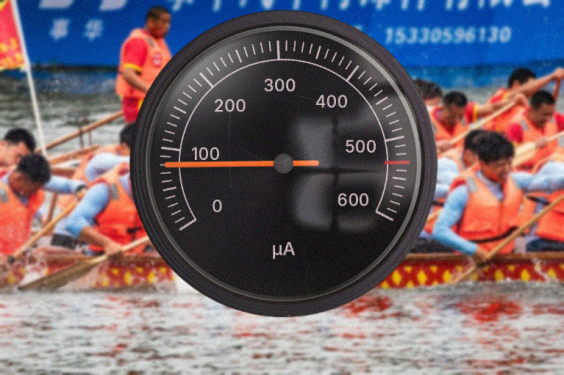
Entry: 80; µA
